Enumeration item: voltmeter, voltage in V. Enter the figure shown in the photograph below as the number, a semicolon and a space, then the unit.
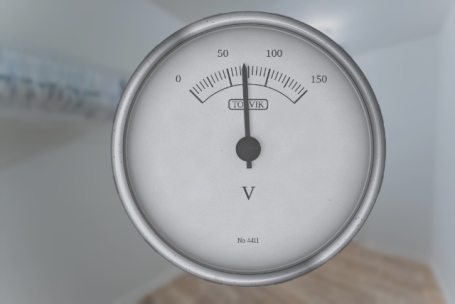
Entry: 70; V
